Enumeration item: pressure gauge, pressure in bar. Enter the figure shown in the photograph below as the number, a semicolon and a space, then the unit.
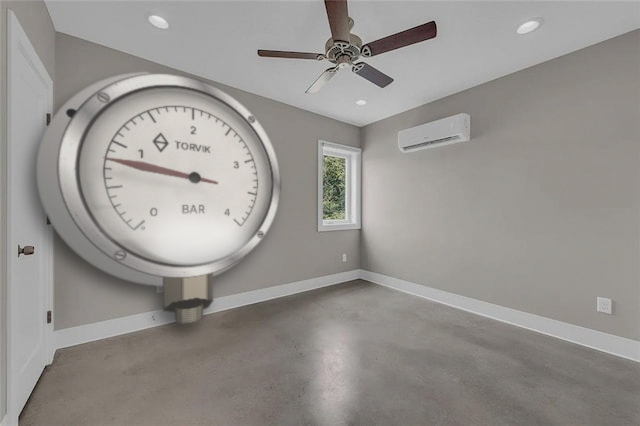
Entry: 0.8; bar
